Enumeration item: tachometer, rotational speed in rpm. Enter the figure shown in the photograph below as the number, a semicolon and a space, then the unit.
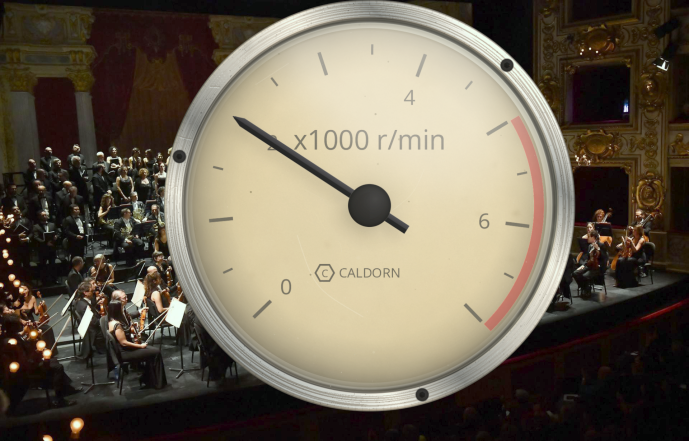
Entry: 2000; rpm
